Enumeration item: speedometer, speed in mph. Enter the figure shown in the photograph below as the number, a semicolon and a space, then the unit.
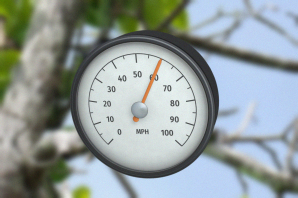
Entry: 60; mph
